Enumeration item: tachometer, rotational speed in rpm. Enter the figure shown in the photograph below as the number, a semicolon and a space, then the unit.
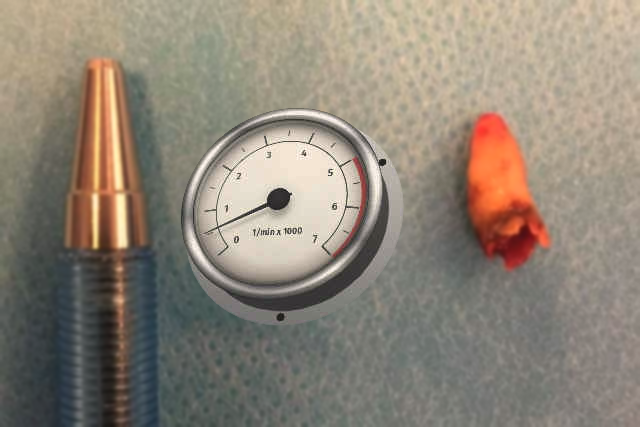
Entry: 500; rpm
